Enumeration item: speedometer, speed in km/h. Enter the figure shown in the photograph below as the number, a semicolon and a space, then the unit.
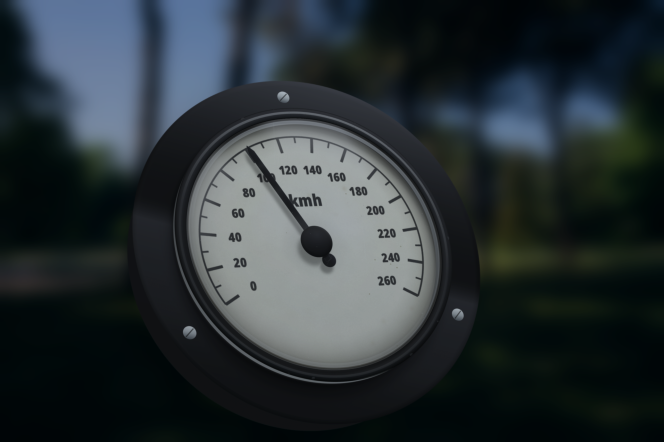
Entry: 100; km/h
